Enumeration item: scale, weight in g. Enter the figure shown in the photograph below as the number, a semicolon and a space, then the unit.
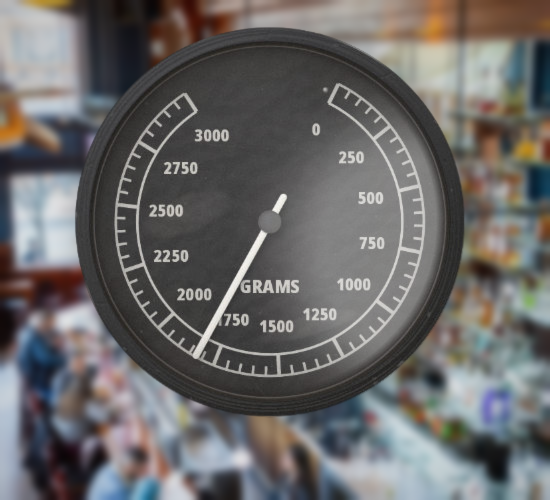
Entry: 1825; g
